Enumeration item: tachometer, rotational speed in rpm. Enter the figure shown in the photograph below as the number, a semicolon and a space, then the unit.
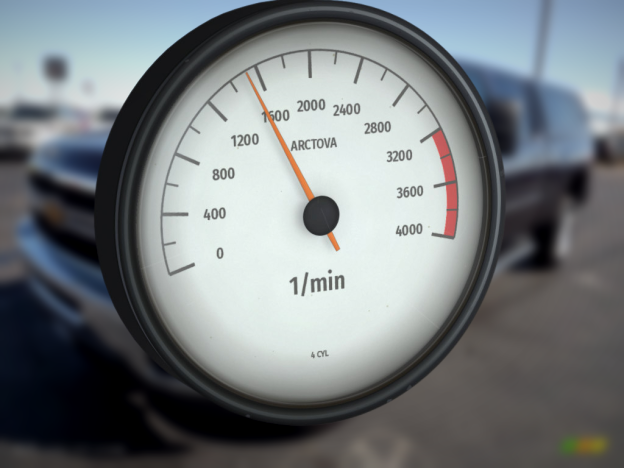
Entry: 1500; rpm
